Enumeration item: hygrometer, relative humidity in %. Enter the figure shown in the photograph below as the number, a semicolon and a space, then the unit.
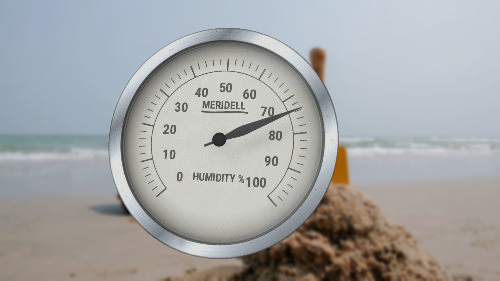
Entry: 74; %
